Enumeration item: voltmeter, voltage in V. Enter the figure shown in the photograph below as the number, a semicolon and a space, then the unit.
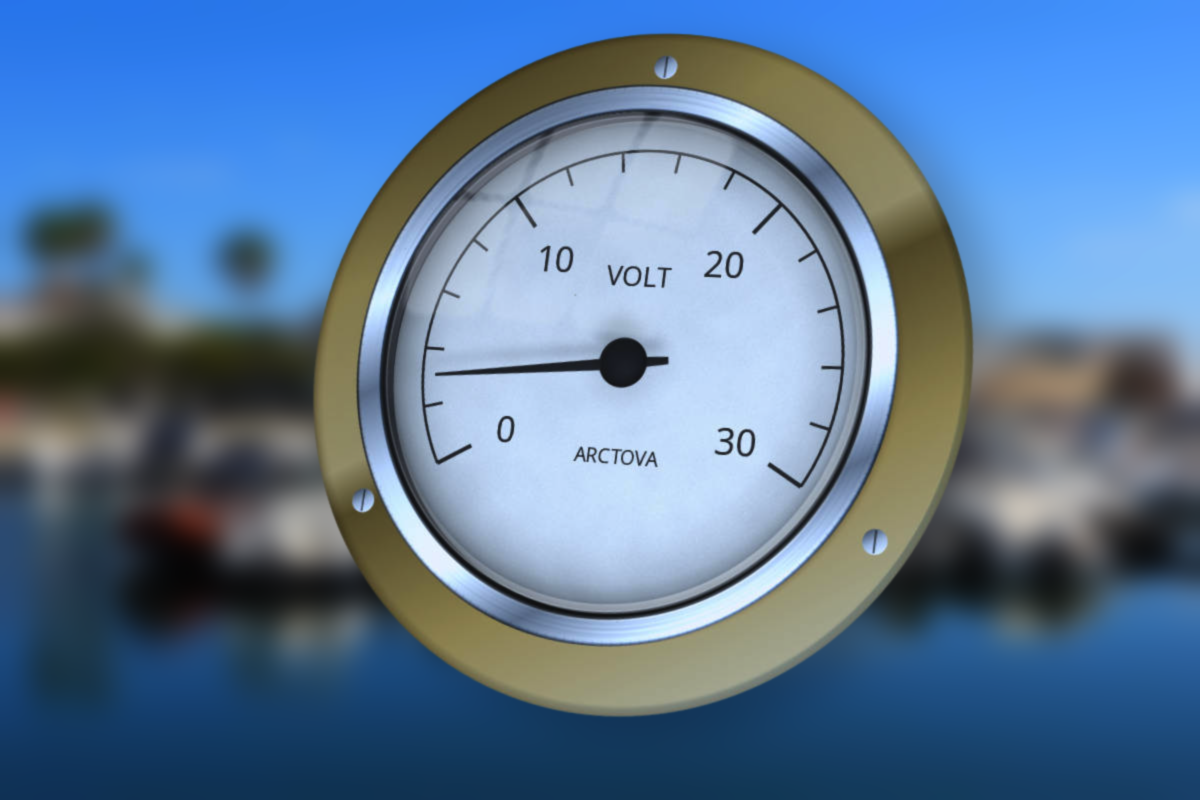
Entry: 3; V
